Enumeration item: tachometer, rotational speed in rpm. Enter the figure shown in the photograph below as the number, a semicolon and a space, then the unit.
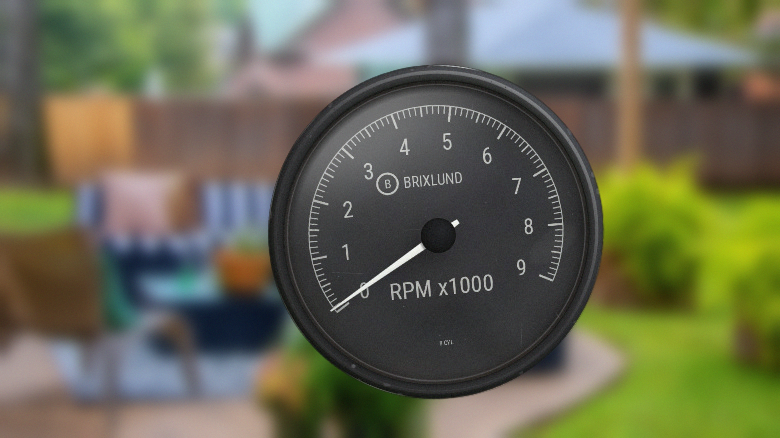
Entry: 100; rpm
